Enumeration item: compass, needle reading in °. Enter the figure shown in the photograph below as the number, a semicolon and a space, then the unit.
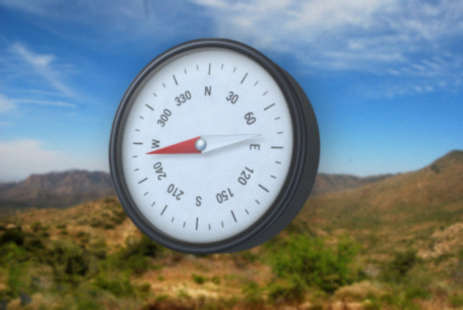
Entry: 260; °
